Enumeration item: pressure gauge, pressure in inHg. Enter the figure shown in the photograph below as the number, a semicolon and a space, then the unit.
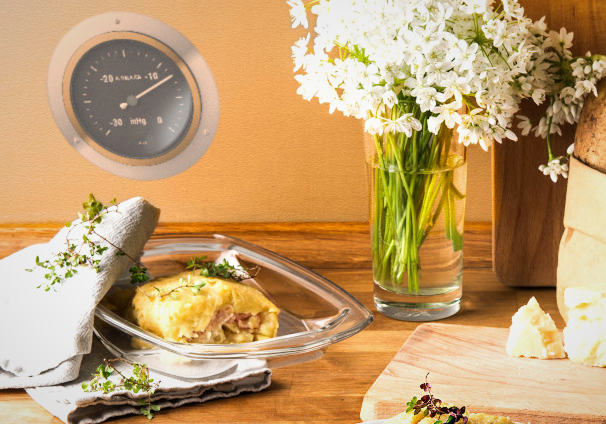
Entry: -8; inHg
